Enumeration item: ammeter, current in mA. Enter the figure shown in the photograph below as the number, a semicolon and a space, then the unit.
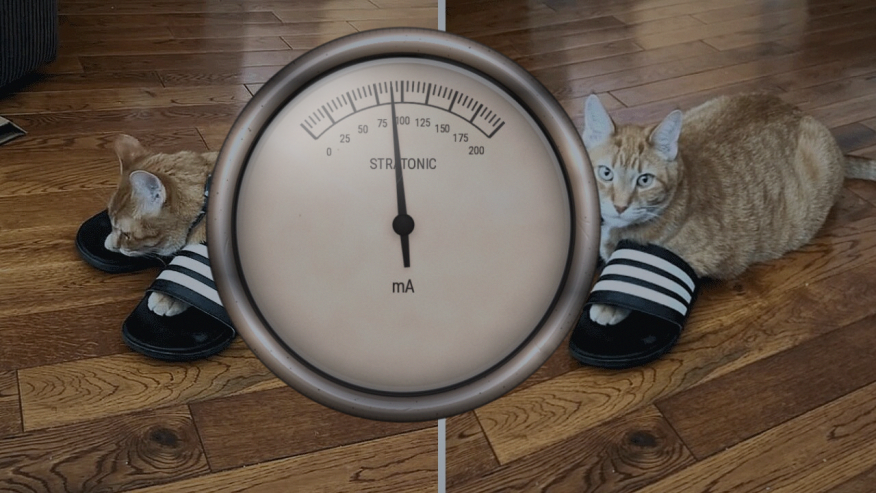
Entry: 90; mA
